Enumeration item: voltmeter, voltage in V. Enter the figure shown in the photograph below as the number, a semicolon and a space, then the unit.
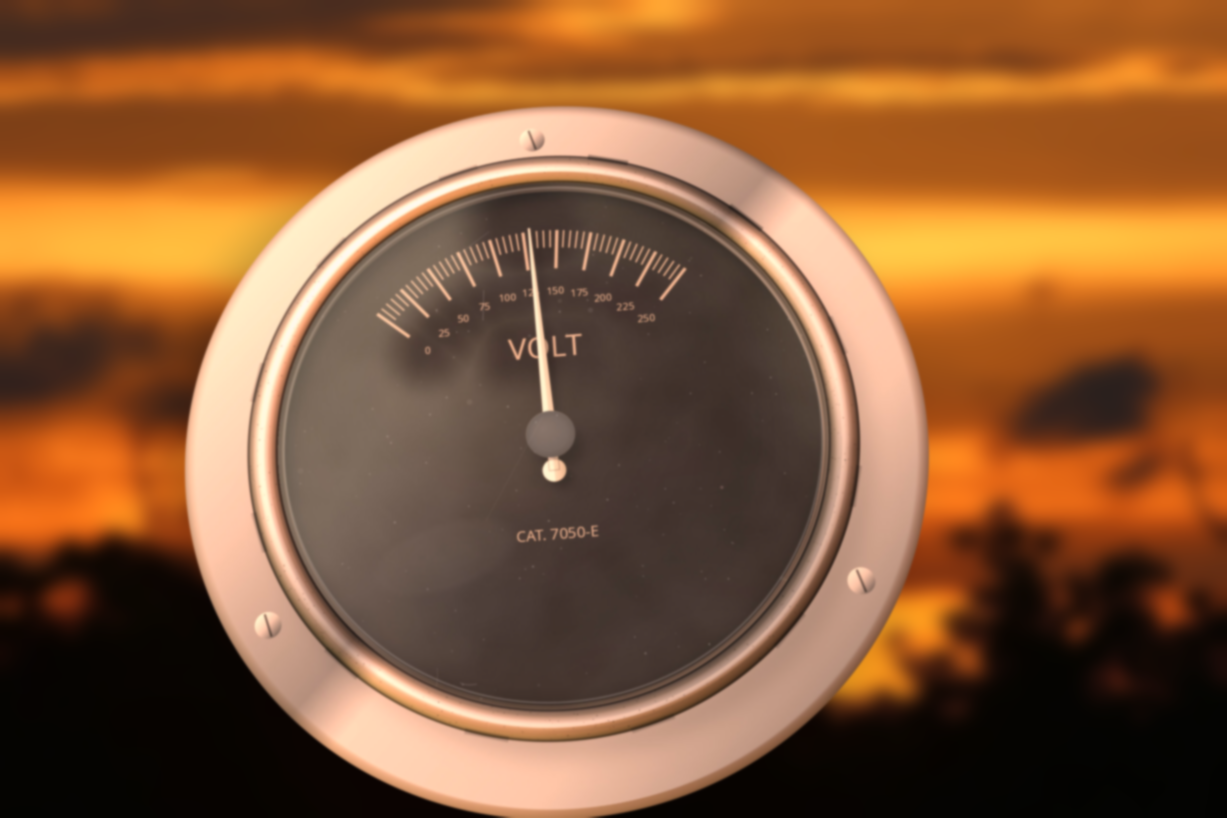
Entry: 130; V
